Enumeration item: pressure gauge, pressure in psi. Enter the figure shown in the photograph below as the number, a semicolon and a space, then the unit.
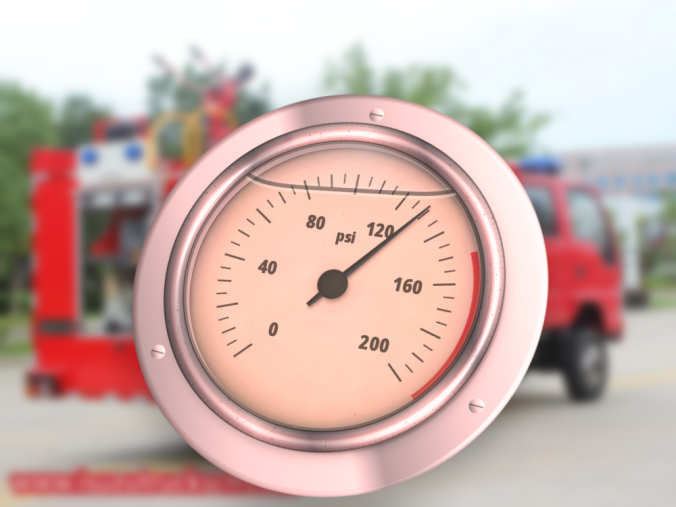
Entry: 130; psi
